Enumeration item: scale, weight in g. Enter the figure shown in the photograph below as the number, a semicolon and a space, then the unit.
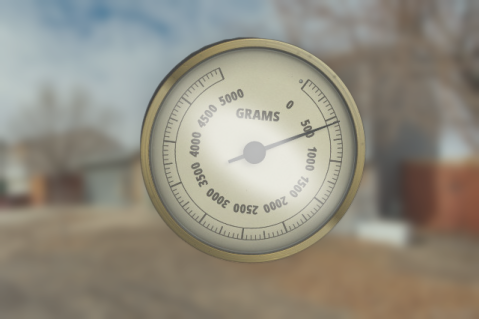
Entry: 550; g
